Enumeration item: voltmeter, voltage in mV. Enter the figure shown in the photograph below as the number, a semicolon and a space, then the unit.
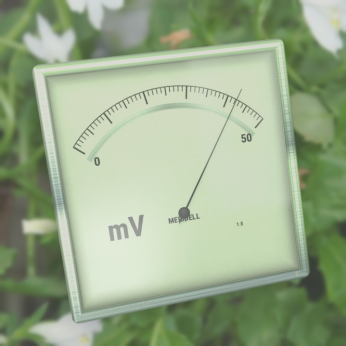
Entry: 42; mV
